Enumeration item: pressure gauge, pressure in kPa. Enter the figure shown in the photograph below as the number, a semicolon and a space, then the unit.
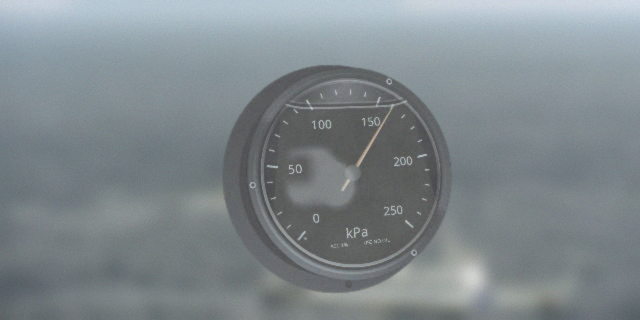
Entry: 160; kPa
